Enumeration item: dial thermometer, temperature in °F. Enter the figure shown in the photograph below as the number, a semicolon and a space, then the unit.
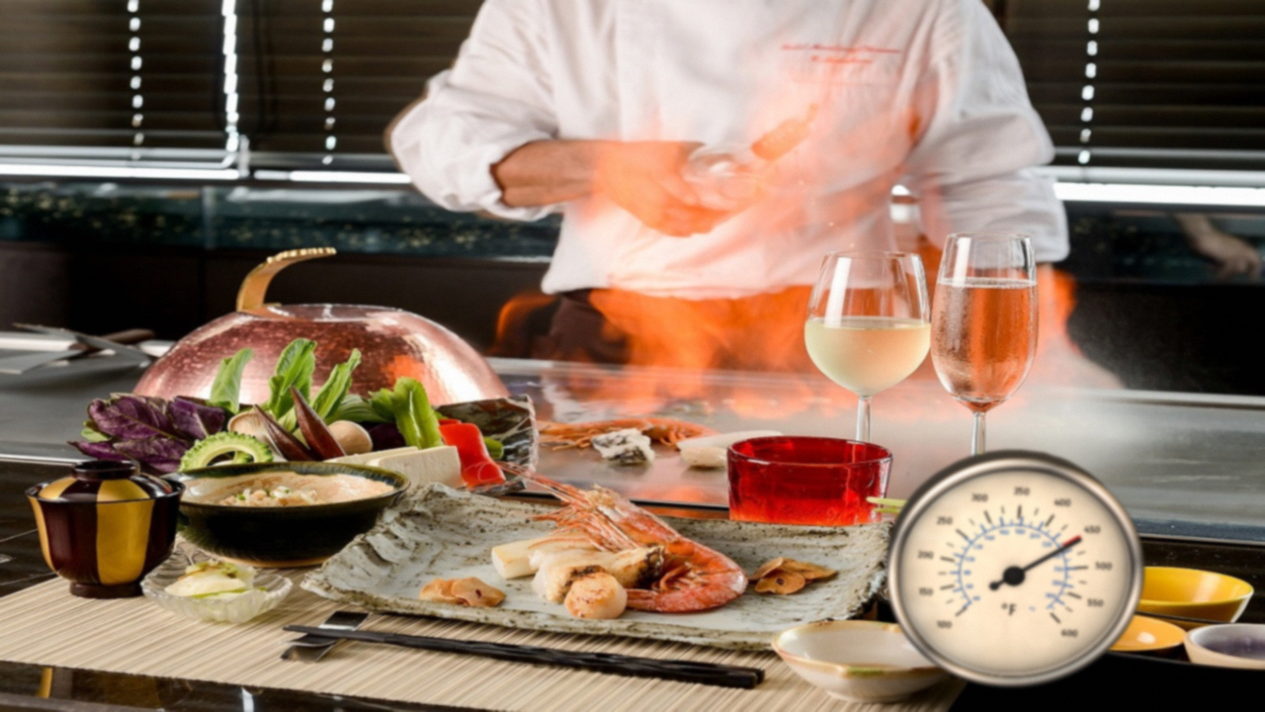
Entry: 450; °F
